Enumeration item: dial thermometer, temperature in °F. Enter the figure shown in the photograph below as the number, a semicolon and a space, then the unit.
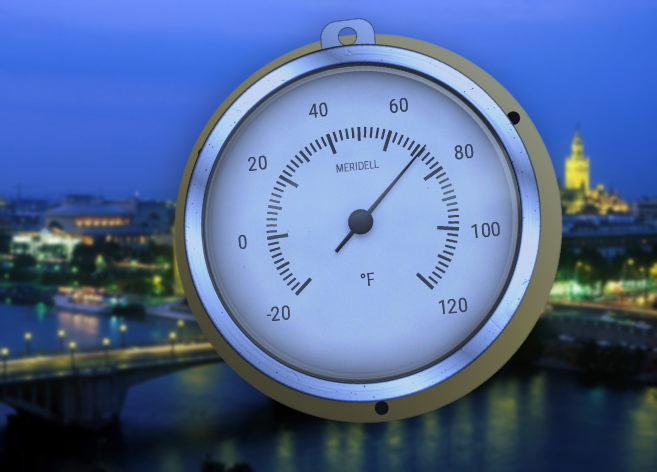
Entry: 72; °F
